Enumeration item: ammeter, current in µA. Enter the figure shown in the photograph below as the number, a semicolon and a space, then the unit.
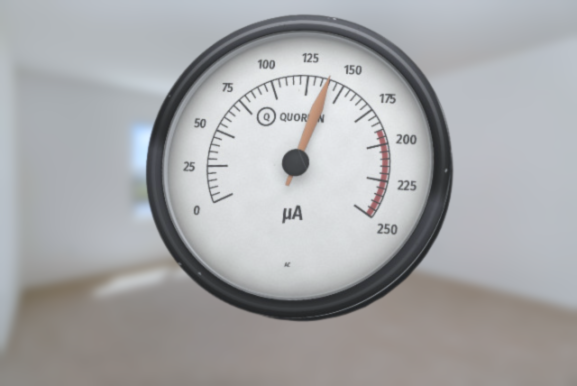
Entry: 140; µA
